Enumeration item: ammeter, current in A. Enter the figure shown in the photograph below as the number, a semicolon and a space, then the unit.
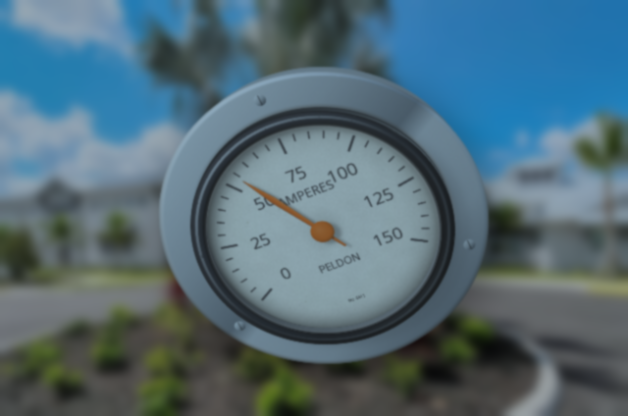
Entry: 55; A
